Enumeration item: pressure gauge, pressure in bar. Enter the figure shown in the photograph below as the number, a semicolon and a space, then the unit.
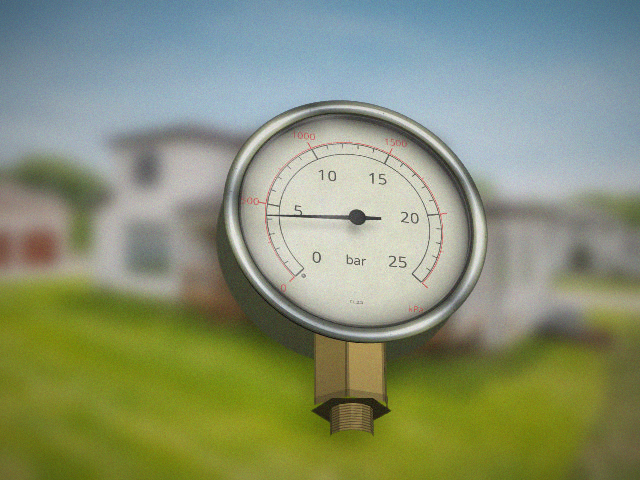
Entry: 4; bar
